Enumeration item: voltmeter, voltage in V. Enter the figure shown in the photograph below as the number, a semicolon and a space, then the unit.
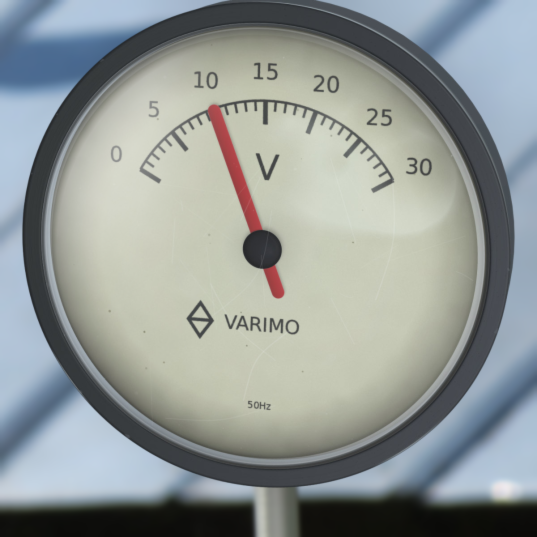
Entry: 10; V
